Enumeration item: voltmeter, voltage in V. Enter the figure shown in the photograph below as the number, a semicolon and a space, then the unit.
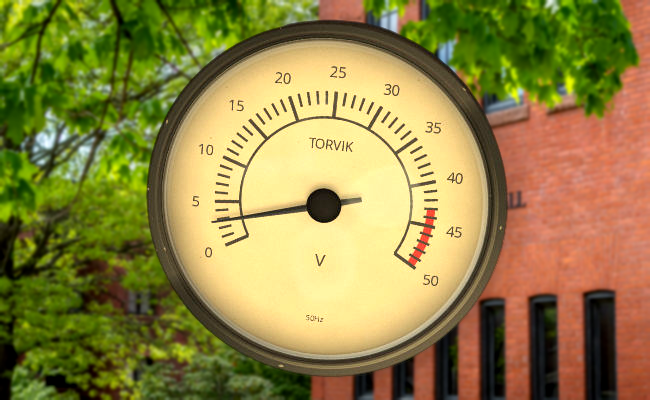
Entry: 3; V
